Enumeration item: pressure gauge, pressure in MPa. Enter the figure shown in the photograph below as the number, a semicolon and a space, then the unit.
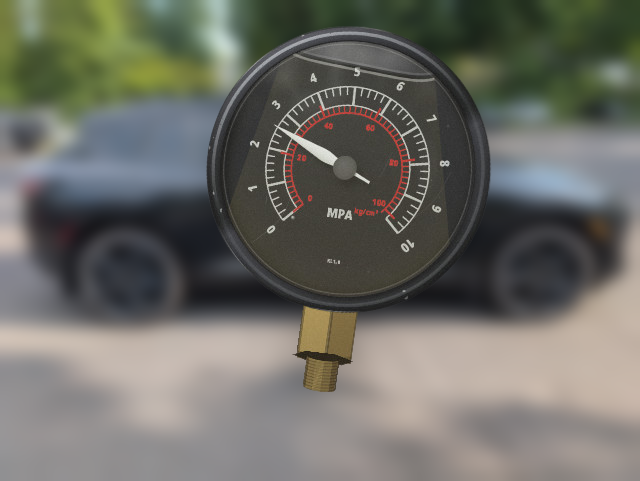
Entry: 2.6; MPa
